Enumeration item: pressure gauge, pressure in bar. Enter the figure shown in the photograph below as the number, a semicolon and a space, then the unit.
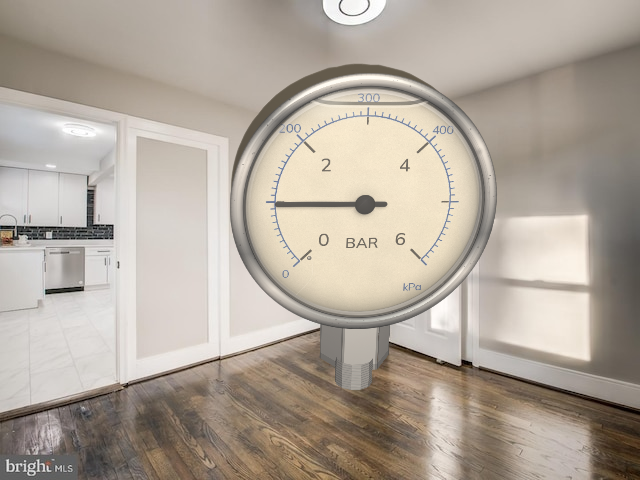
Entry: 1; bar
